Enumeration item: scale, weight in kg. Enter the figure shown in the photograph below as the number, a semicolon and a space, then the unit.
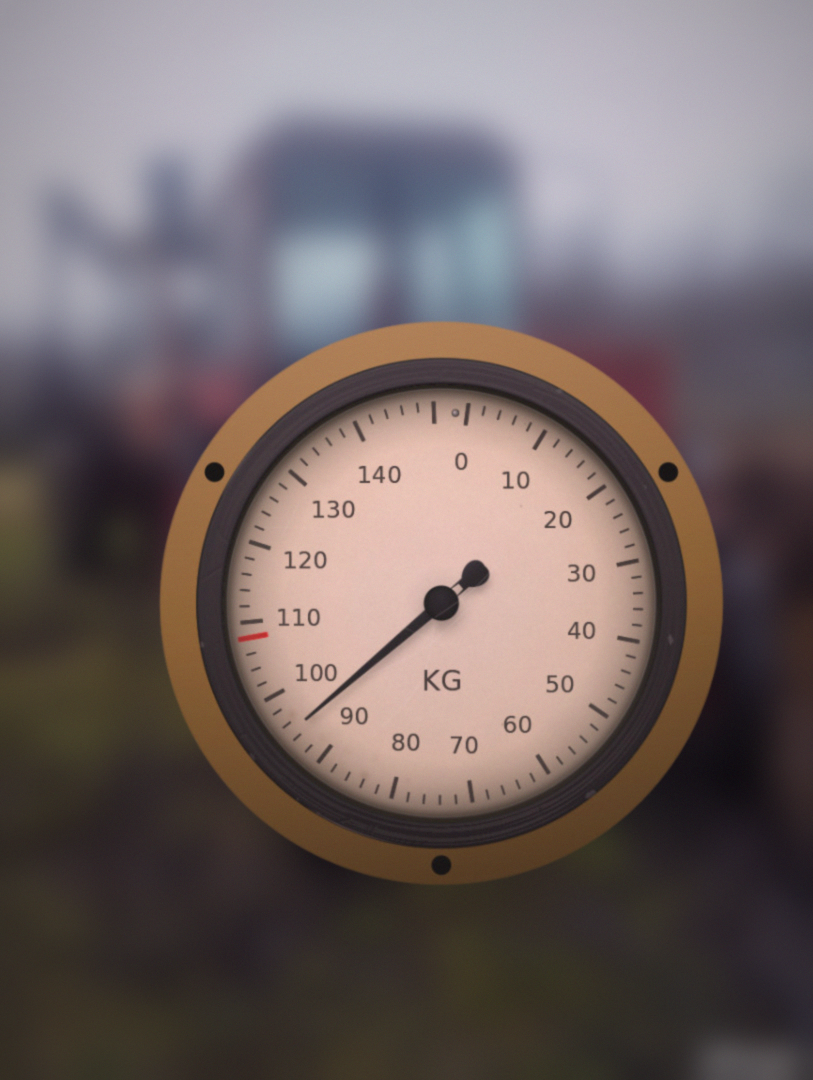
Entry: 95; kg
